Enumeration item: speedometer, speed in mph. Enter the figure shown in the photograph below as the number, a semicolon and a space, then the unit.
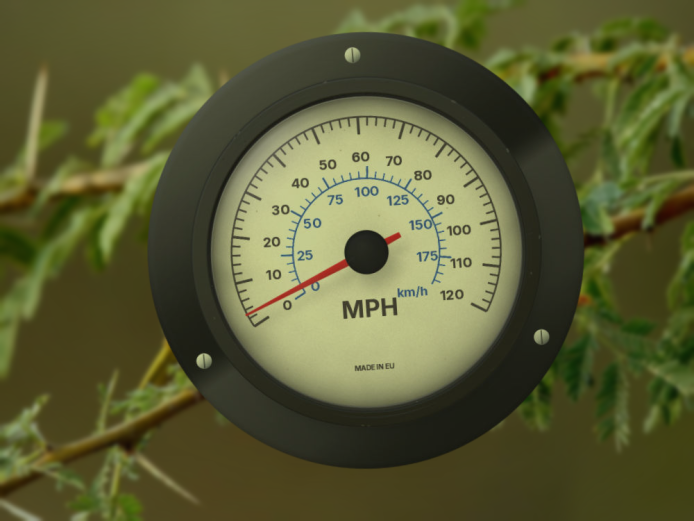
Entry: 3; mph
